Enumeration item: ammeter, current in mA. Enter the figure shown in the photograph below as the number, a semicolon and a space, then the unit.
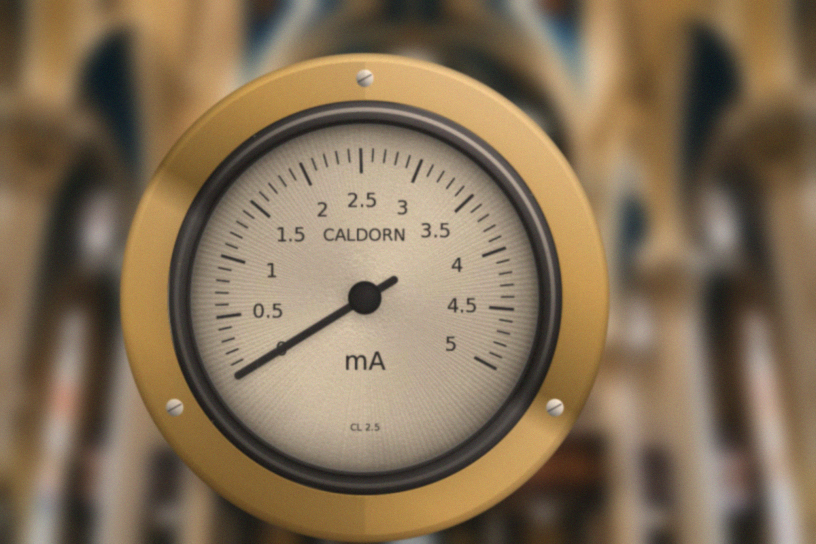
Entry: 0; mA
